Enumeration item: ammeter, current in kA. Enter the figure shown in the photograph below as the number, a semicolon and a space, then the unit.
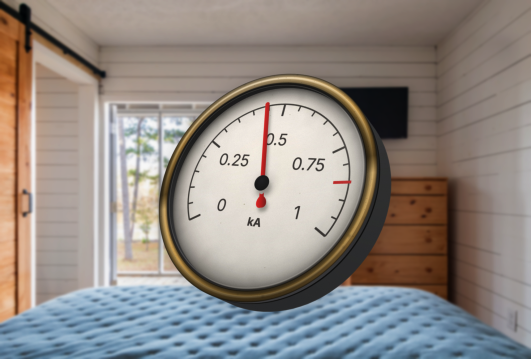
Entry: 0.45; kA
